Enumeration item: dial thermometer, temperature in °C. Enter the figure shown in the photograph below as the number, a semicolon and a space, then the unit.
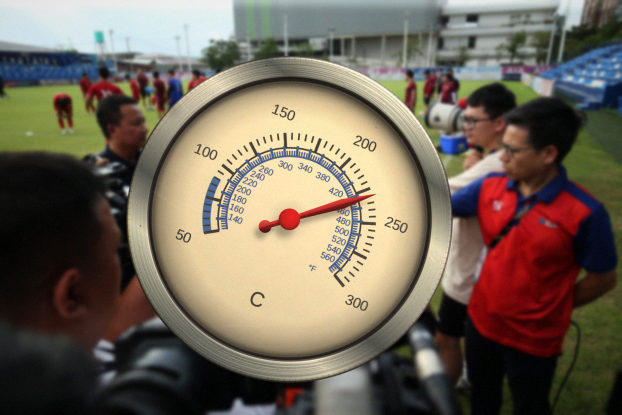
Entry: 230; °C
